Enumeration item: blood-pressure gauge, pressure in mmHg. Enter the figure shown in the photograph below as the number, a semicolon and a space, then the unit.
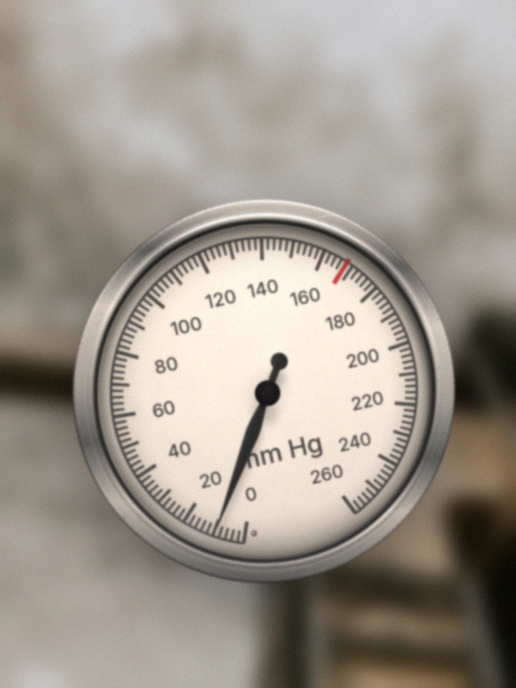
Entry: 10; mmHg
